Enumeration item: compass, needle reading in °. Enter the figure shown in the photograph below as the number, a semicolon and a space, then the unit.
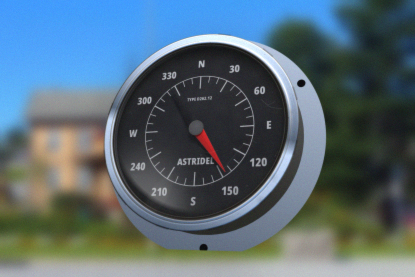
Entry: 145; °
